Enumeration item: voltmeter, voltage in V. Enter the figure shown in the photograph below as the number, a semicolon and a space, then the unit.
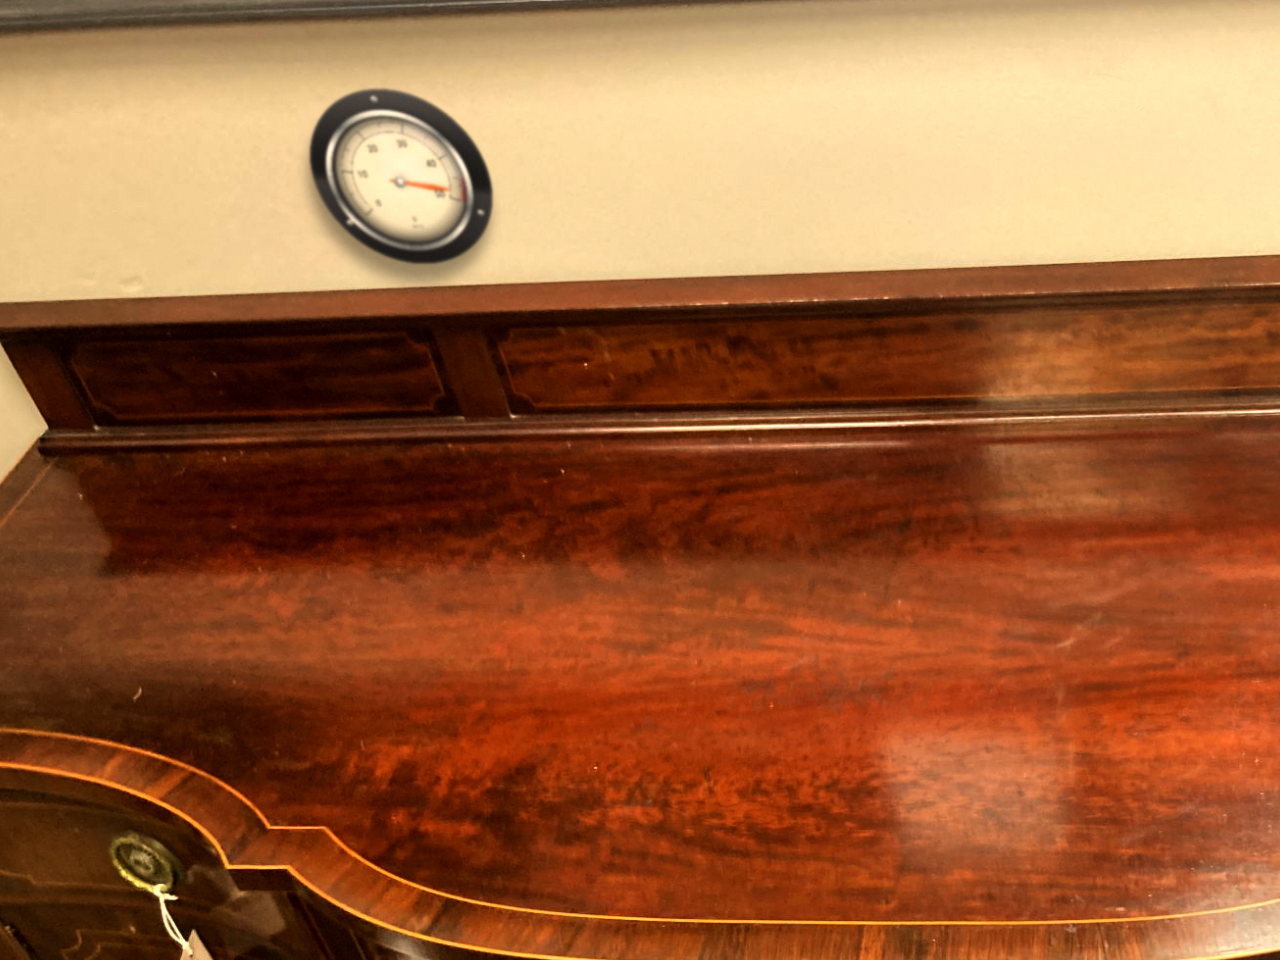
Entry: 47.5; V
